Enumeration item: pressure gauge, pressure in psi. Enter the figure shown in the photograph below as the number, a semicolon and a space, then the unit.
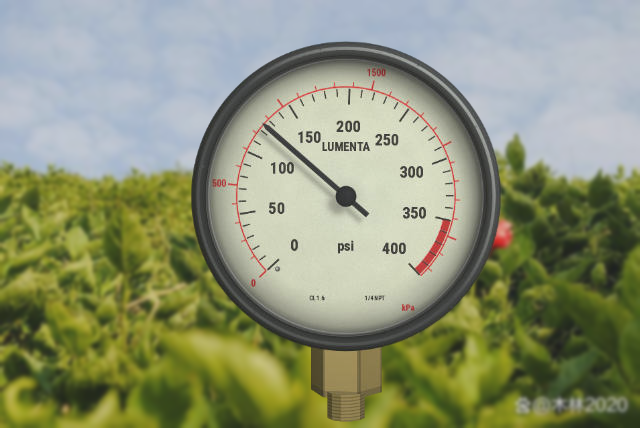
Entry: 125; psi
